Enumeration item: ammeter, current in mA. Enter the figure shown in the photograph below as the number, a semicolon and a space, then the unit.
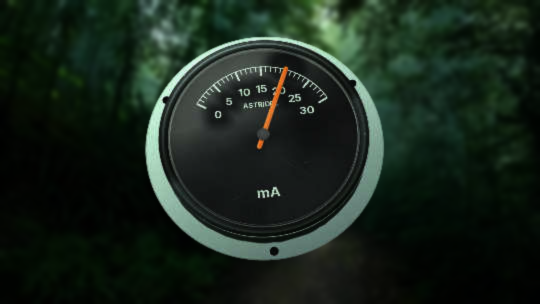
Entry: 20; mA
